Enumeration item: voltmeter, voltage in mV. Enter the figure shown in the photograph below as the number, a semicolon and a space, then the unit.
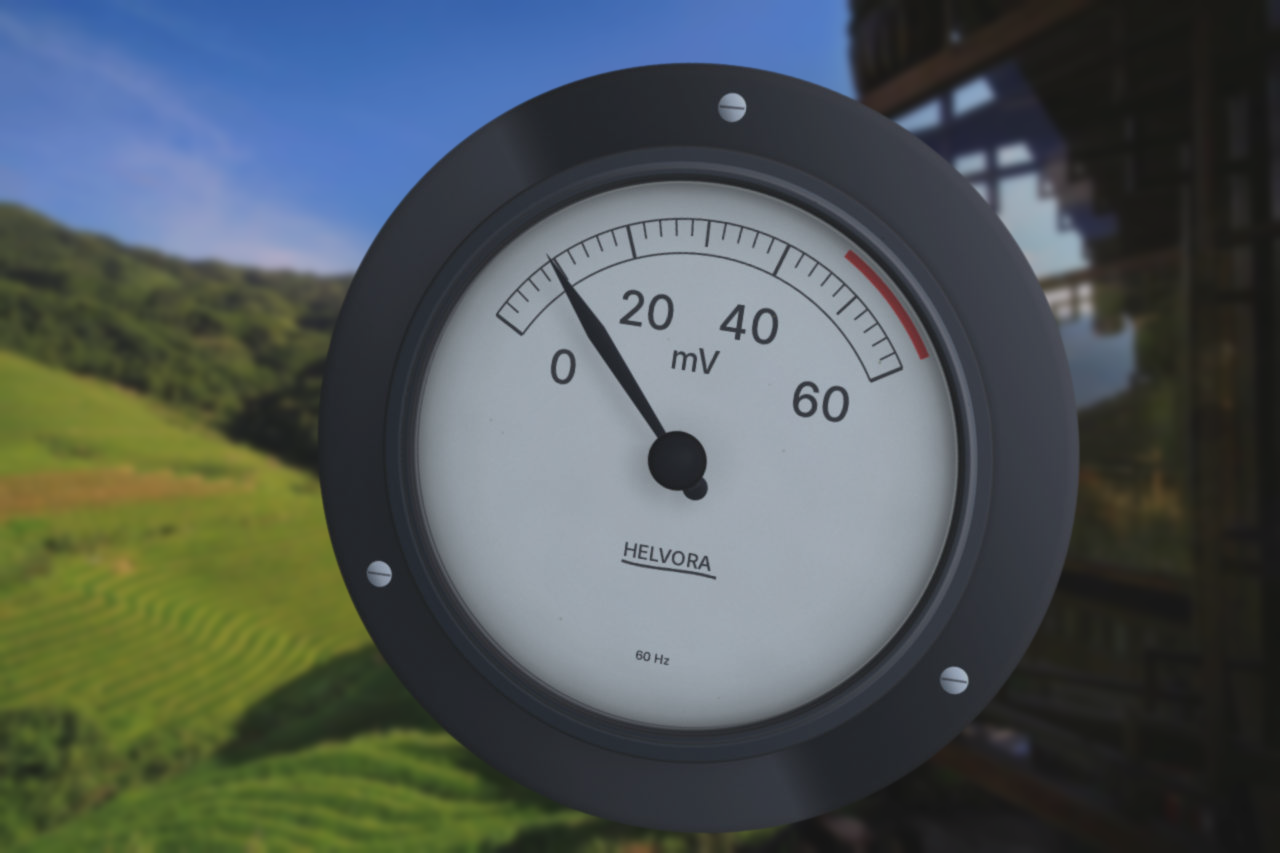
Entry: 10; mV
